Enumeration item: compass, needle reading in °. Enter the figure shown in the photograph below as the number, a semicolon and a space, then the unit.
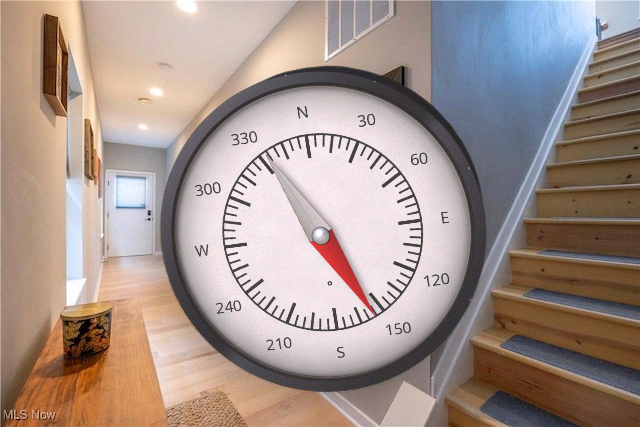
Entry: 155; °
